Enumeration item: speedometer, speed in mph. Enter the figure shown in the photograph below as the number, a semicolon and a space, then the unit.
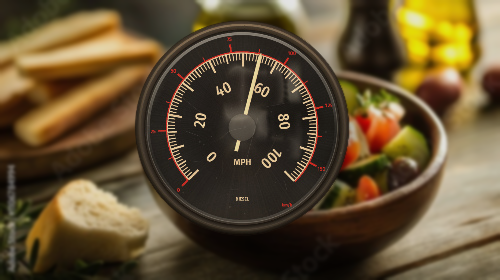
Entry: 55; mph
